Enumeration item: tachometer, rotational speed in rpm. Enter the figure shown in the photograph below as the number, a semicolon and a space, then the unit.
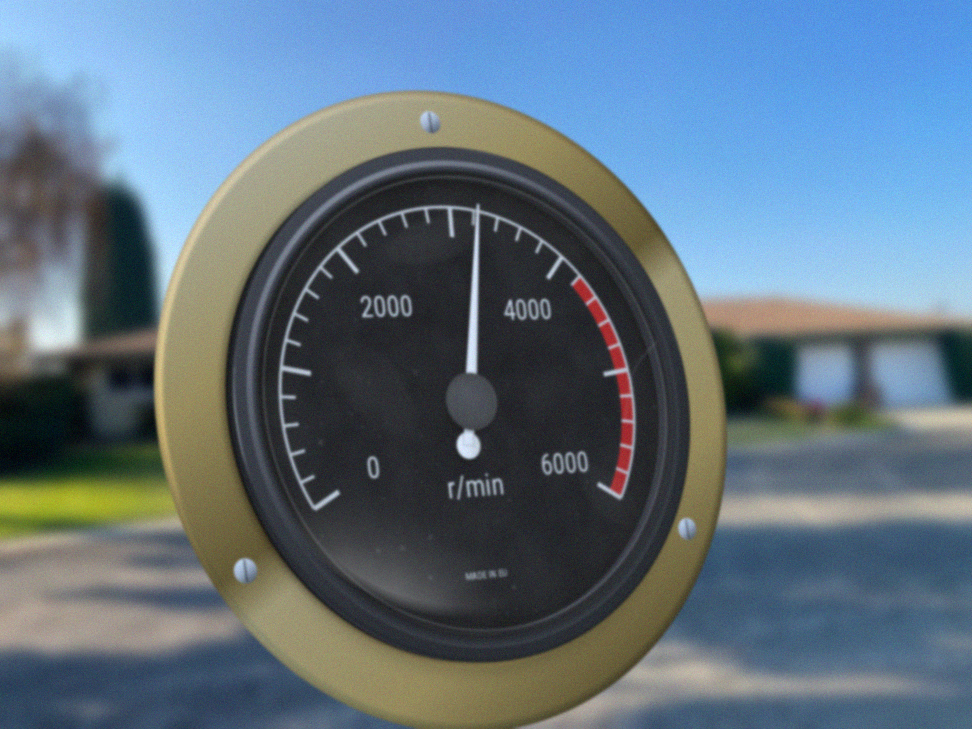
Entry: 3200; rpm
